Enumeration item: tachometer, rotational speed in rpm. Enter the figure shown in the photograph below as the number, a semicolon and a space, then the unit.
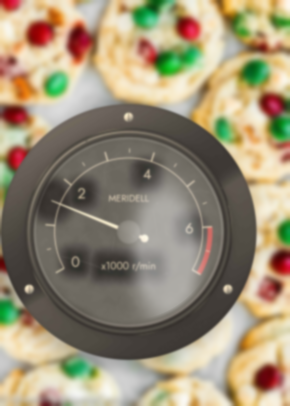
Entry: 1500; rpm
